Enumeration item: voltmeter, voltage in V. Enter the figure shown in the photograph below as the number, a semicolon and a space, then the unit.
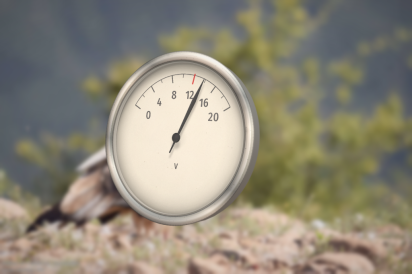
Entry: 14; V
